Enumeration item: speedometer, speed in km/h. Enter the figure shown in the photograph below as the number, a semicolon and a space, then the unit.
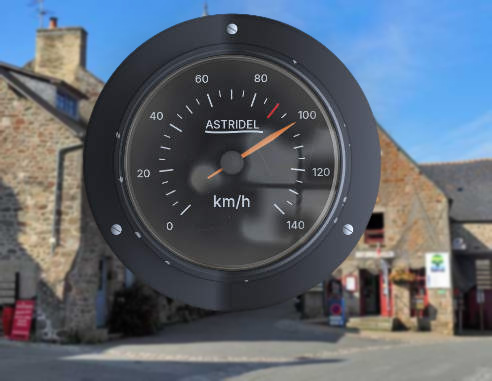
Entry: 100; km/h
